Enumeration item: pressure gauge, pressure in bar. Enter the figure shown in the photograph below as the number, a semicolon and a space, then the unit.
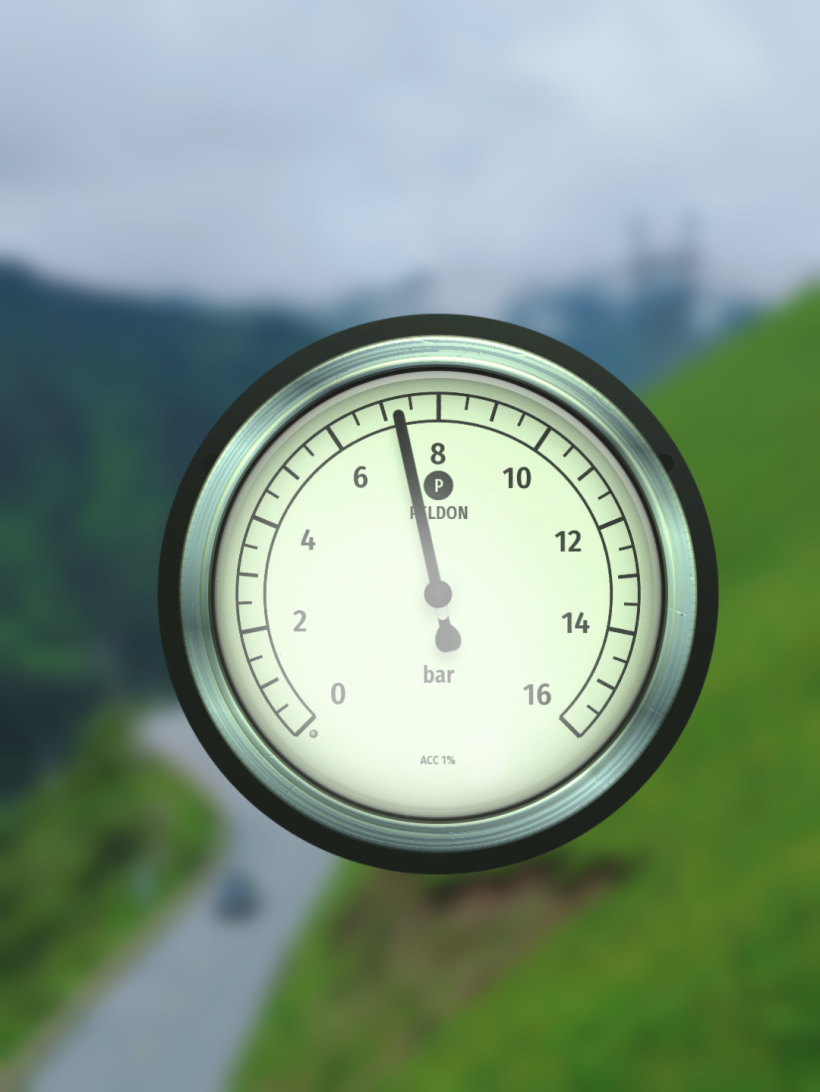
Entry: 7.25; bar
